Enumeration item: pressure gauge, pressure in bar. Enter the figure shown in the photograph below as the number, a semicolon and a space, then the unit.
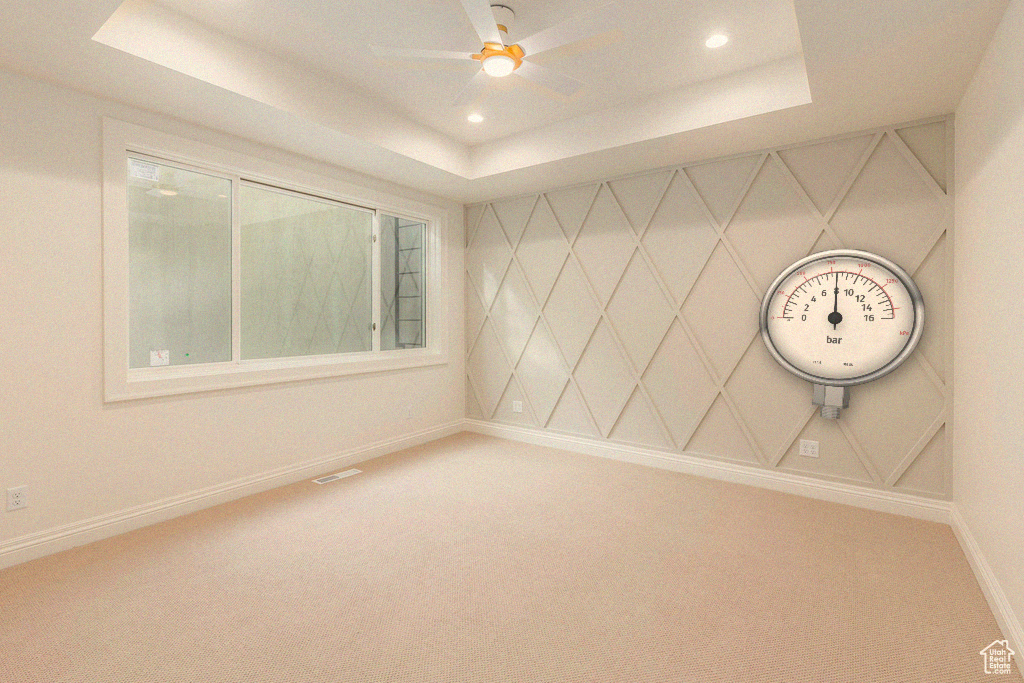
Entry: 8; bar
